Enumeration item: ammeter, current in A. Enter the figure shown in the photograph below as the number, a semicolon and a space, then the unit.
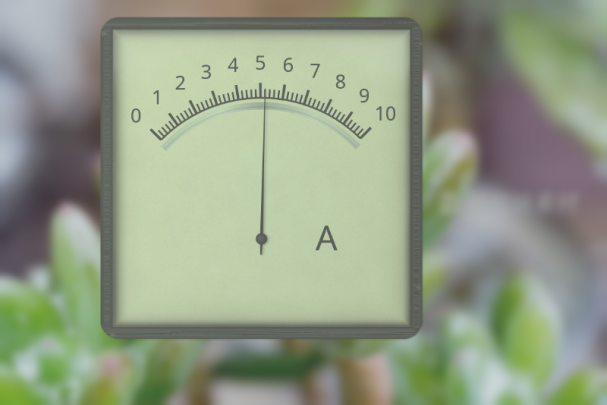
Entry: 5.2; A
